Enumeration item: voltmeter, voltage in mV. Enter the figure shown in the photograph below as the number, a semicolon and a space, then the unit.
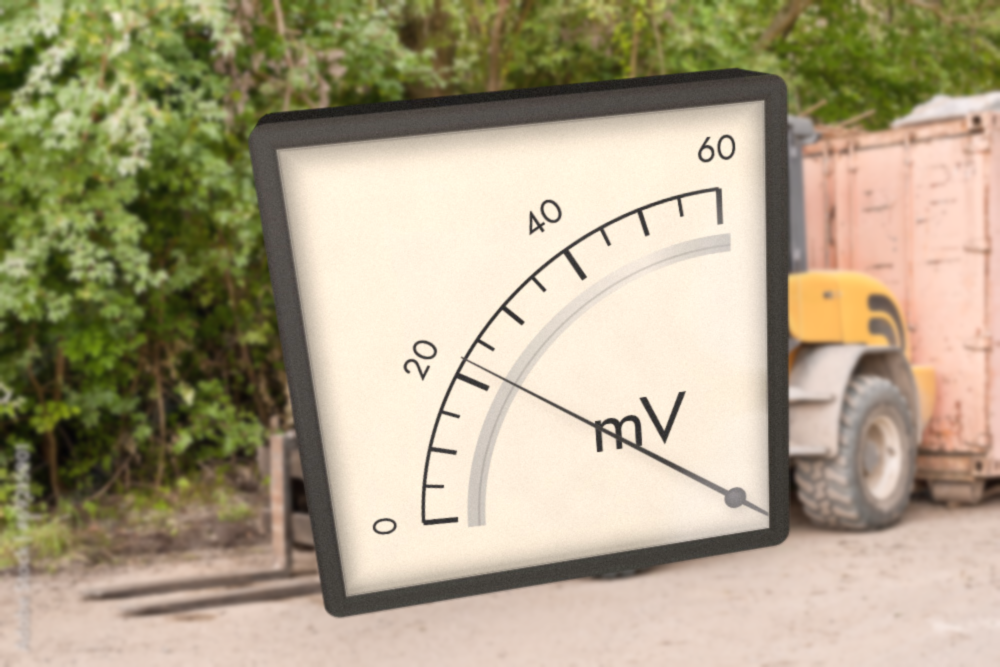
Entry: 22.5; mV
